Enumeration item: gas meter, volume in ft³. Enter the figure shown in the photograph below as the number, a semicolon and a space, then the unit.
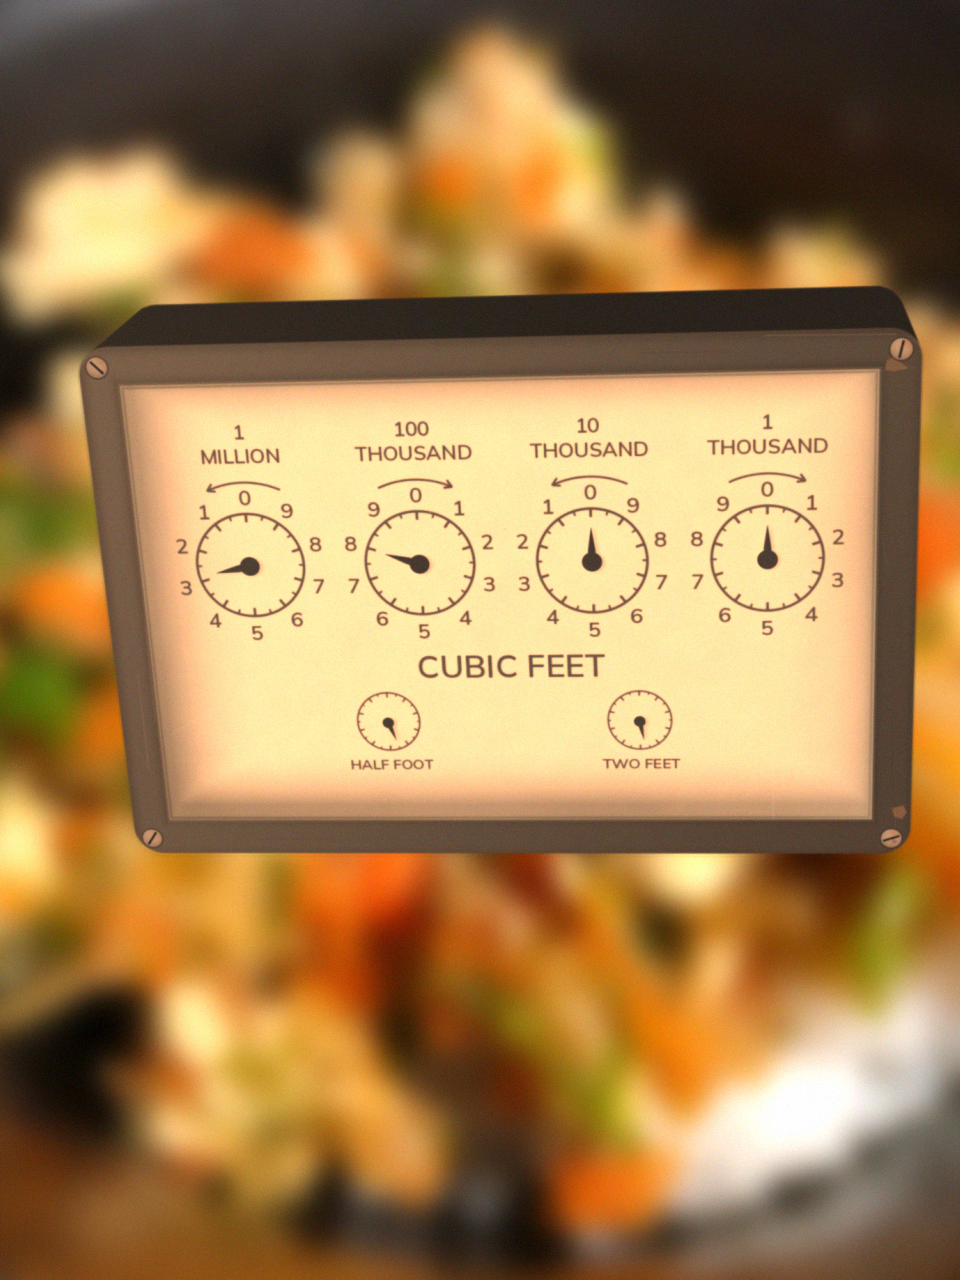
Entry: 280000; ft³
